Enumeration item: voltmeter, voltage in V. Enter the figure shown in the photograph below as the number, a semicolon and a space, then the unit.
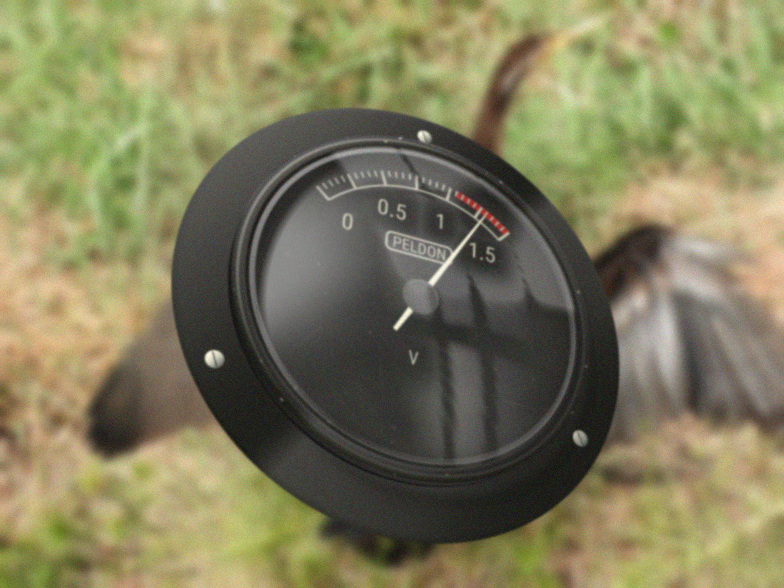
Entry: 1.3; V
